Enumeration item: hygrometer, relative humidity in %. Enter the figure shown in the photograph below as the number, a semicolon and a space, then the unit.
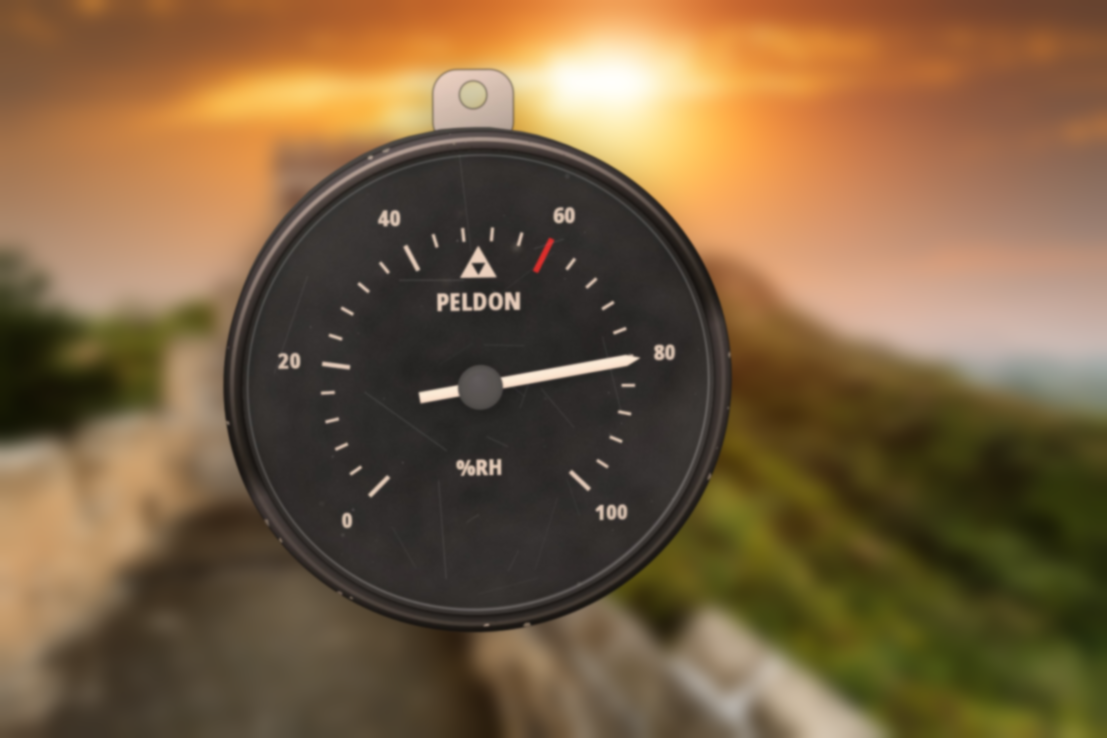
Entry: 80; %
